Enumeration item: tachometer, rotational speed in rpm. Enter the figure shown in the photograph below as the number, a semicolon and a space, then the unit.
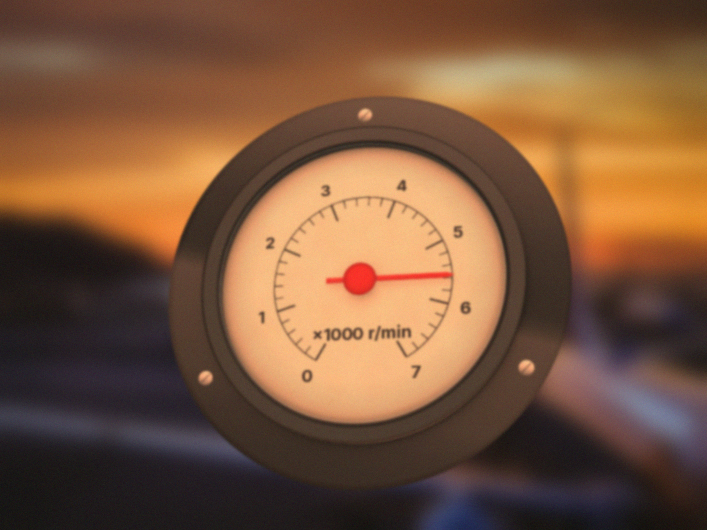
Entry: 5600; rpm
